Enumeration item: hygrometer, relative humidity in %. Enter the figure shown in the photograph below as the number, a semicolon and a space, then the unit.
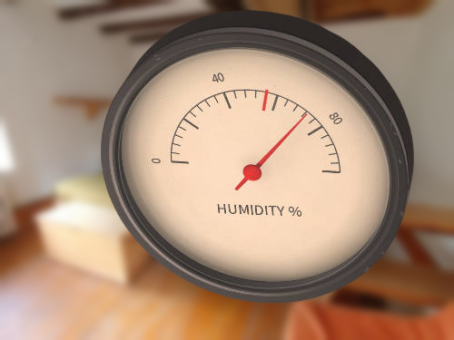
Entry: 72; %
